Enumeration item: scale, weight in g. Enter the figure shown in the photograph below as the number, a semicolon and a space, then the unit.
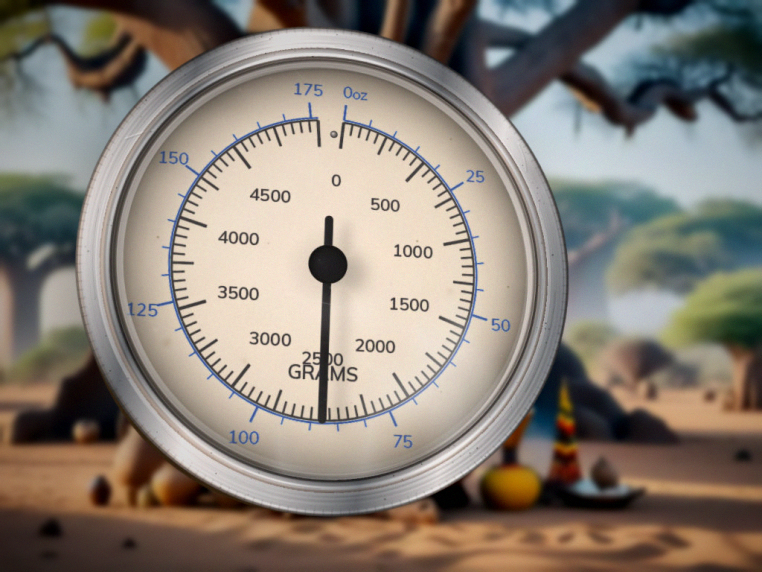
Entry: 2500; g
